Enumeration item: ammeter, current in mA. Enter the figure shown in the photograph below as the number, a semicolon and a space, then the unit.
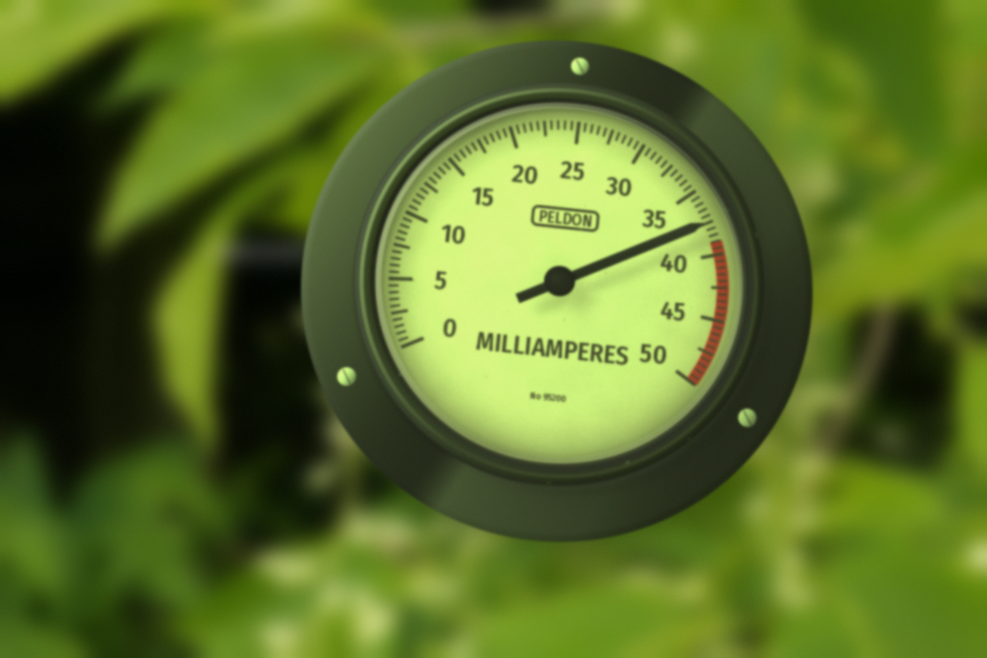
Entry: 37.5; mA
